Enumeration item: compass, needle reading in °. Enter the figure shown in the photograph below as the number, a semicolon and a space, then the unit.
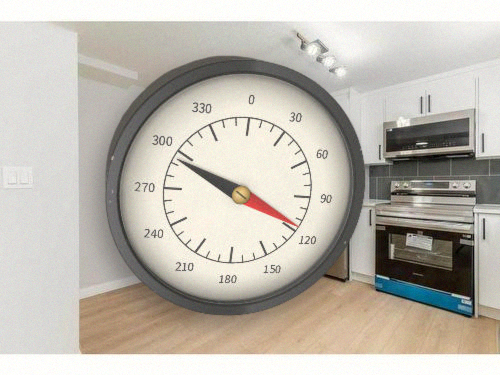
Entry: 115; °
